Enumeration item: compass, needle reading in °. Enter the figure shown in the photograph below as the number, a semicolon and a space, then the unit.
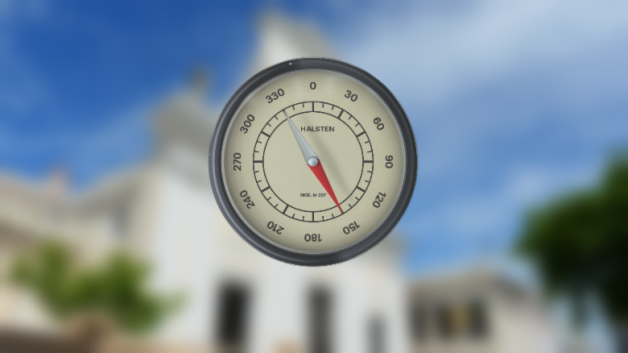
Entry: 150; °
